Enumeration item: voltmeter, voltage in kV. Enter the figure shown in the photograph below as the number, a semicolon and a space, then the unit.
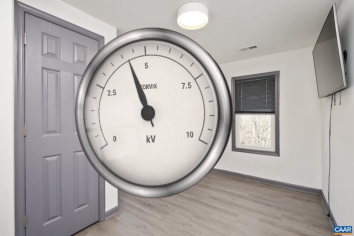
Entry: 4.25; kV
